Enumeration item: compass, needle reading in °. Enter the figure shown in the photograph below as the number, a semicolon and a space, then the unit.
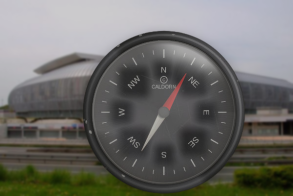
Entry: 30; °
